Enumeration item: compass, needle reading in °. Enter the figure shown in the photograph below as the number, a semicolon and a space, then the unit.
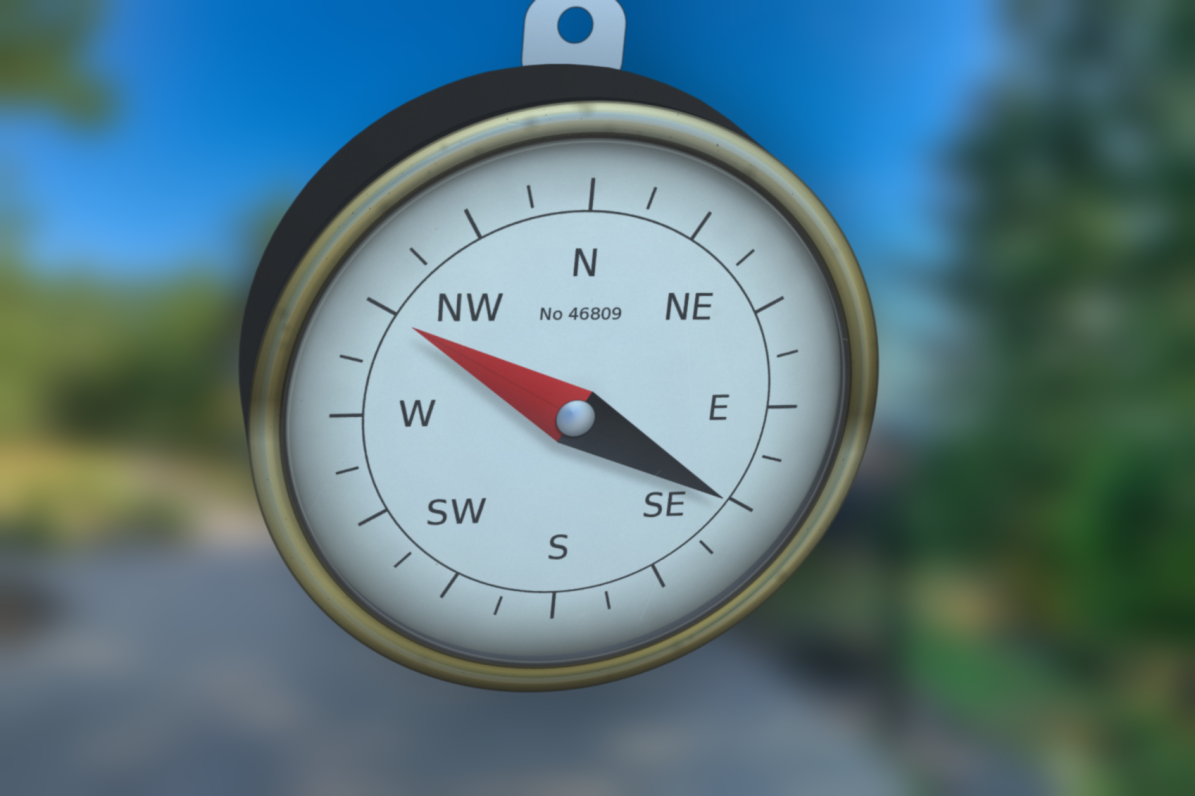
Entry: 300; °
